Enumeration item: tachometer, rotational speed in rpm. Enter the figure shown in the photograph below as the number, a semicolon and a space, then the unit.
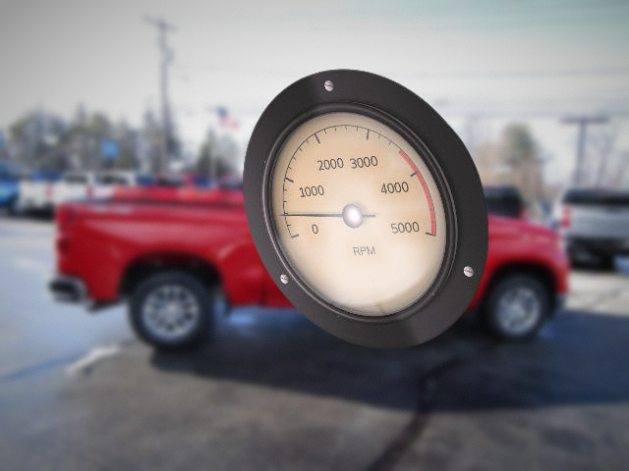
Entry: 400; rpm
